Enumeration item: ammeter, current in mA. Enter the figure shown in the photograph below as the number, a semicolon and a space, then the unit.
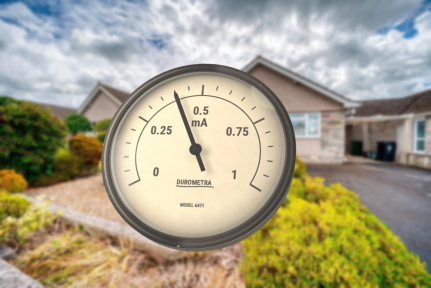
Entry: 0.4; mA
